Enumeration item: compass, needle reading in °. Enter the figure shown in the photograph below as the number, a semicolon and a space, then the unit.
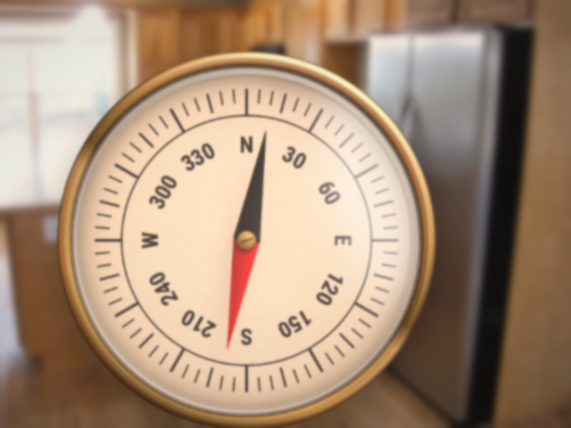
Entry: 190; °
